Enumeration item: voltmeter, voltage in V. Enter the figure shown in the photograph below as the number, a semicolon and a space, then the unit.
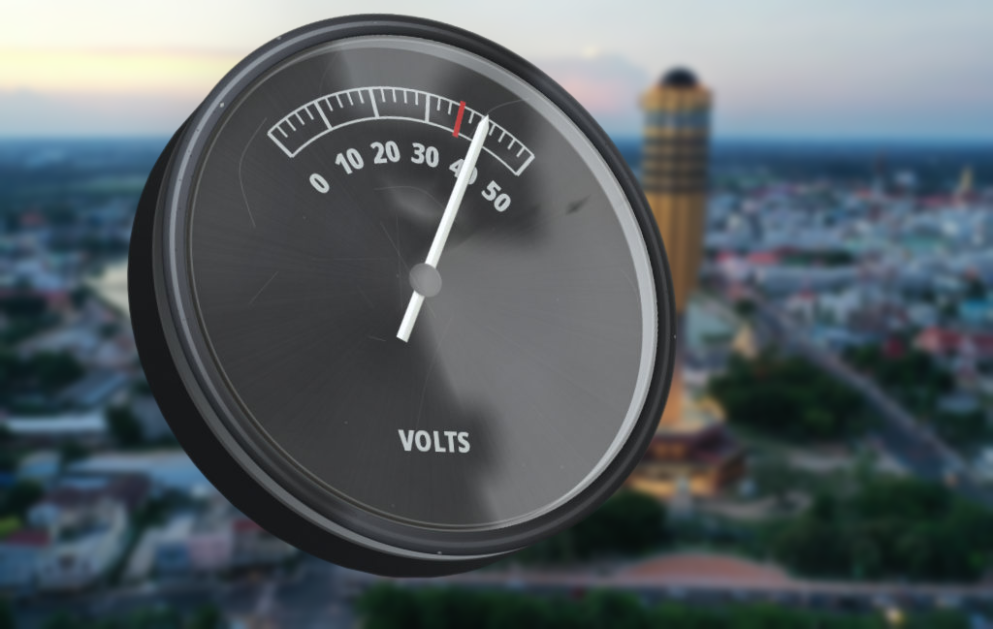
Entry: 40; V
